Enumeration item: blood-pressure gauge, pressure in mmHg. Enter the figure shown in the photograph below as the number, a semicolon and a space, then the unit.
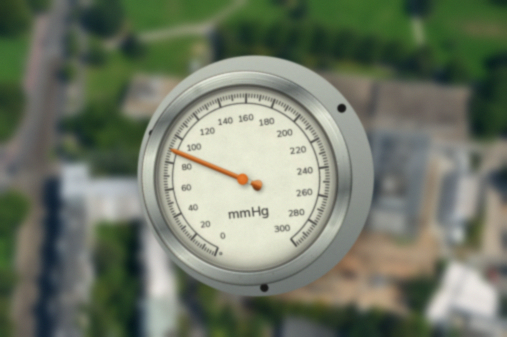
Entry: 90; mmHg
